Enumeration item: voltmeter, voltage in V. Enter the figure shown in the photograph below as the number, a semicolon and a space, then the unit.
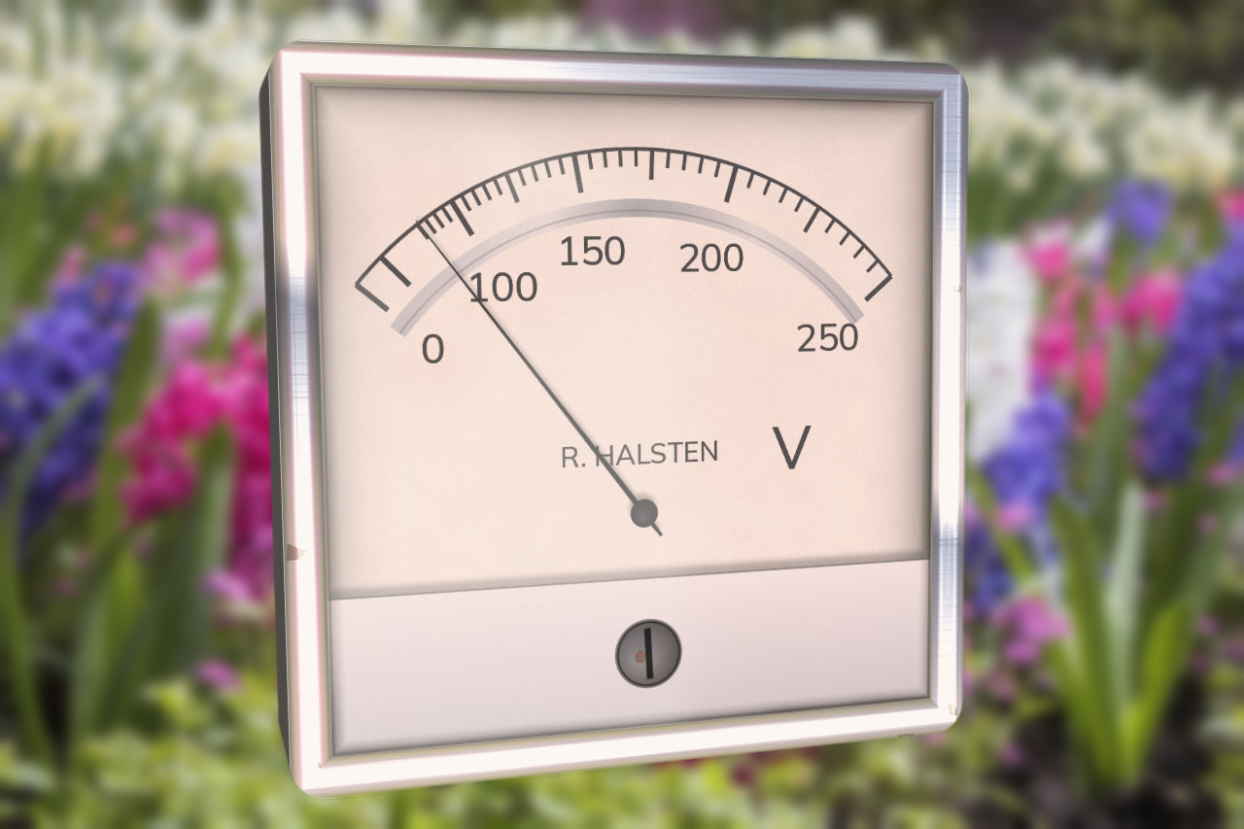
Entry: 80; V
